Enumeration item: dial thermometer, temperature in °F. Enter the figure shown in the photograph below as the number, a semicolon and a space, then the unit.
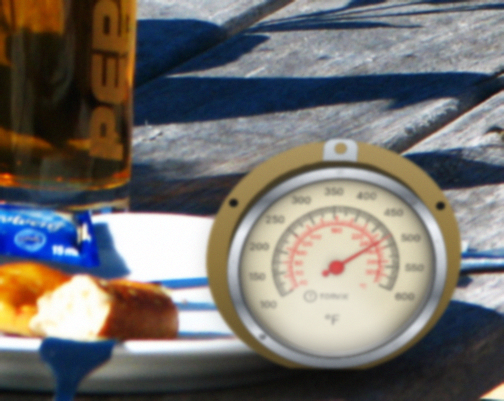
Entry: 475; °F
